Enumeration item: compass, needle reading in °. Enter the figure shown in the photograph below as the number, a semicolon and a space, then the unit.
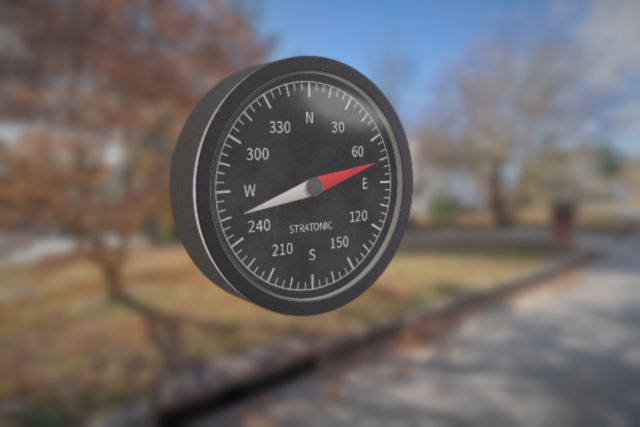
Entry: 75; °
